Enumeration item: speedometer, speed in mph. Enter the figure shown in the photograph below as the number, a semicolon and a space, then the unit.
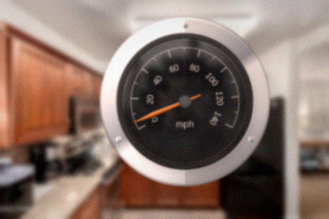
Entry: 5; mph
